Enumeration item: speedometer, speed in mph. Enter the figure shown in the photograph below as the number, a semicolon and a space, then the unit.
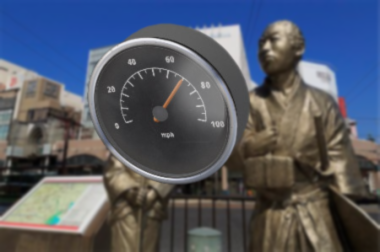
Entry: 70; mph
